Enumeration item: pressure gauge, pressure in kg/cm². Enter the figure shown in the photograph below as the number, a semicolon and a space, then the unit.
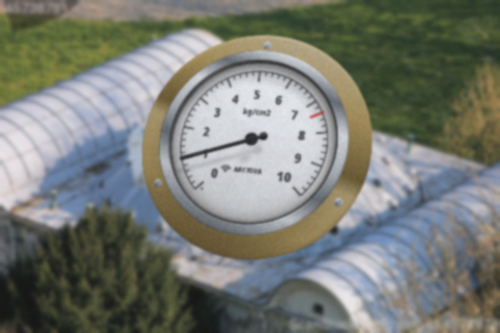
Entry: 1; kg/cm²
